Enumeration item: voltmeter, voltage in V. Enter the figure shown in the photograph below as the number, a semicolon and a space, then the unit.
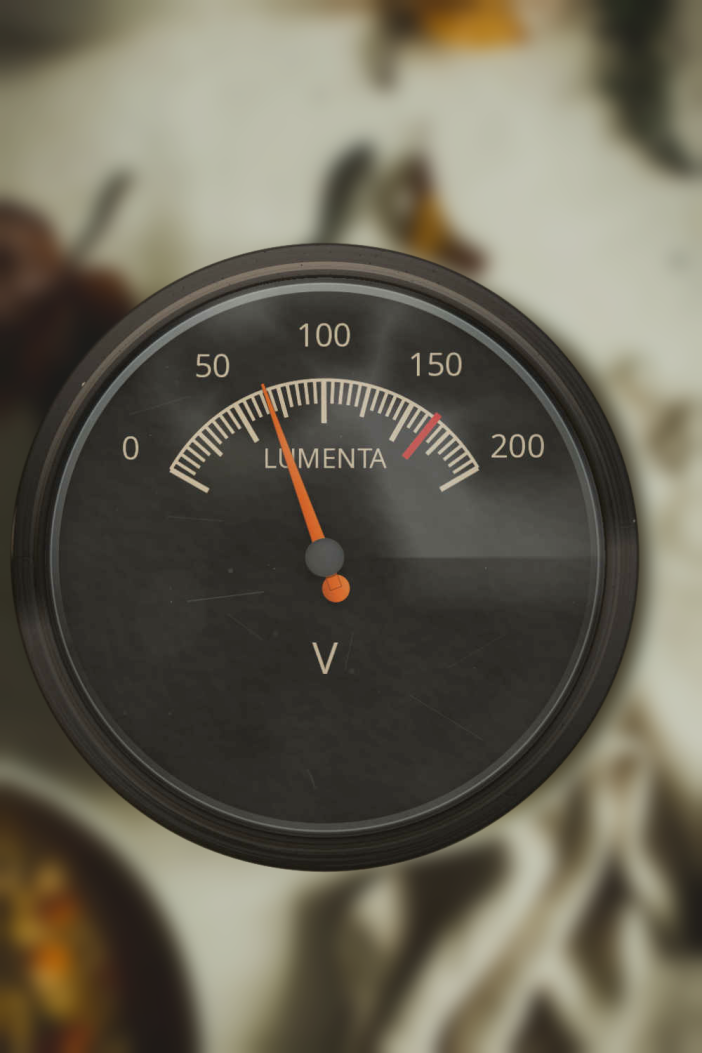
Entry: 67.5; V
